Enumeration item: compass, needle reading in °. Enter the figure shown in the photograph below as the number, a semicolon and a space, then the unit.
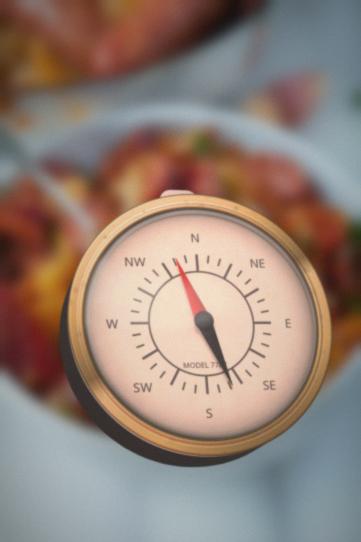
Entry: 340; °
